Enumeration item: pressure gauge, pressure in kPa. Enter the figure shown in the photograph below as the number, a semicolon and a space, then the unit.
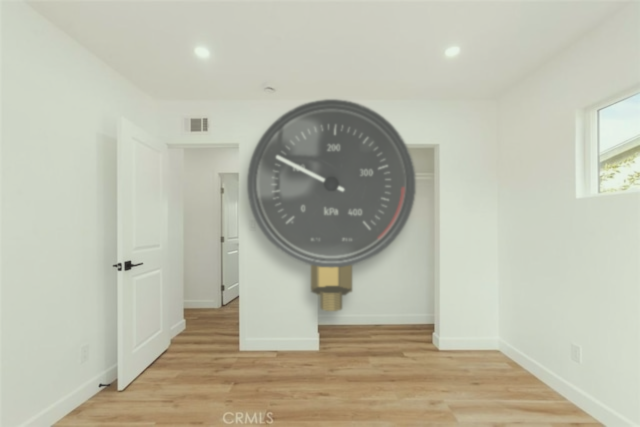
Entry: 100; kPa
